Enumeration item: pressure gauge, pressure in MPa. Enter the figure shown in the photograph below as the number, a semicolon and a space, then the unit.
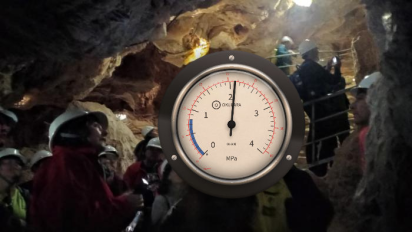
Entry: 2.1; MPa
